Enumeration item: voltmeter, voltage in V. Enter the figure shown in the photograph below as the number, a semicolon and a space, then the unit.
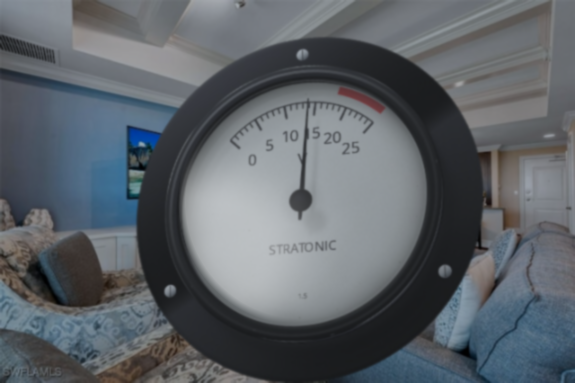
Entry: 14; V
